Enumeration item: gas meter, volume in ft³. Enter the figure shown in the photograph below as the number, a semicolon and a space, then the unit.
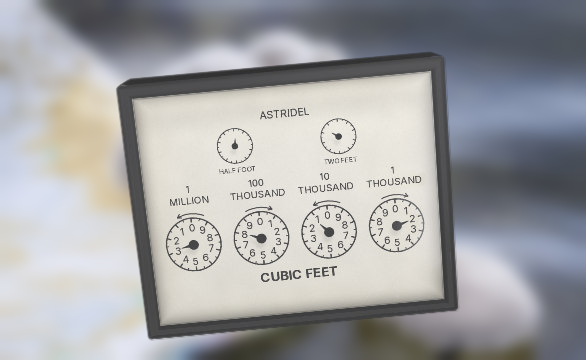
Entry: 281200; ft³
